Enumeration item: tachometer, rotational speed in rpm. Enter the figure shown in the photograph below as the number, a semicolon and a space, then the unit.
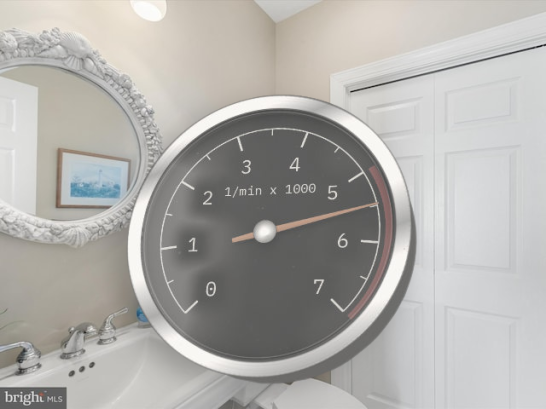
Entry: 5500; rpm
